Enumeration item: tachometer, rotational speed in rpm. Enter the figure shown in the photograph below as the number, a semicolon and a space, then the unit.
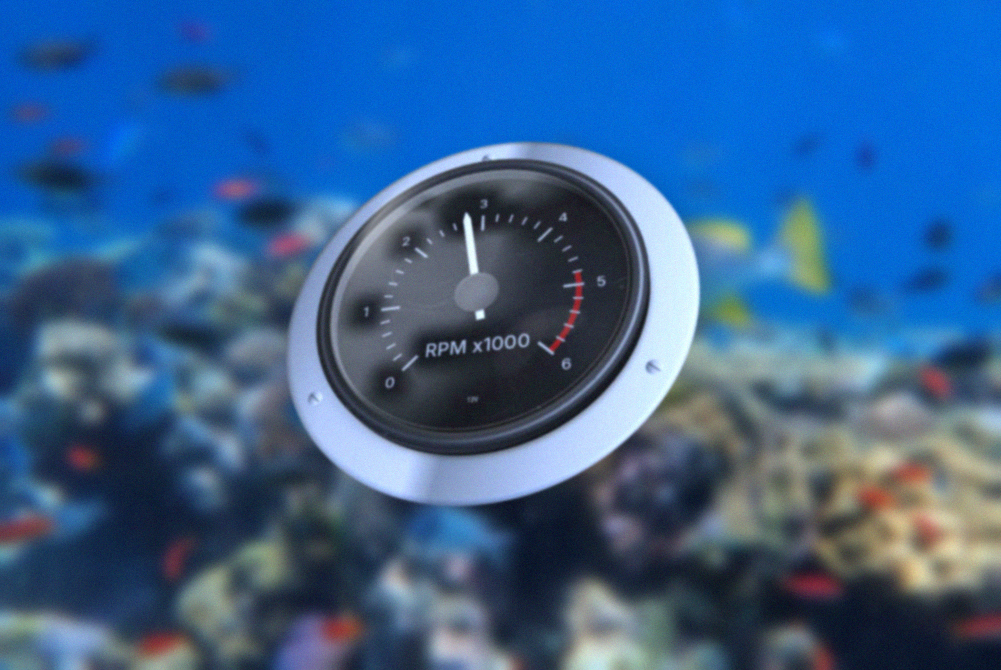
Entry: 2800; rpm
